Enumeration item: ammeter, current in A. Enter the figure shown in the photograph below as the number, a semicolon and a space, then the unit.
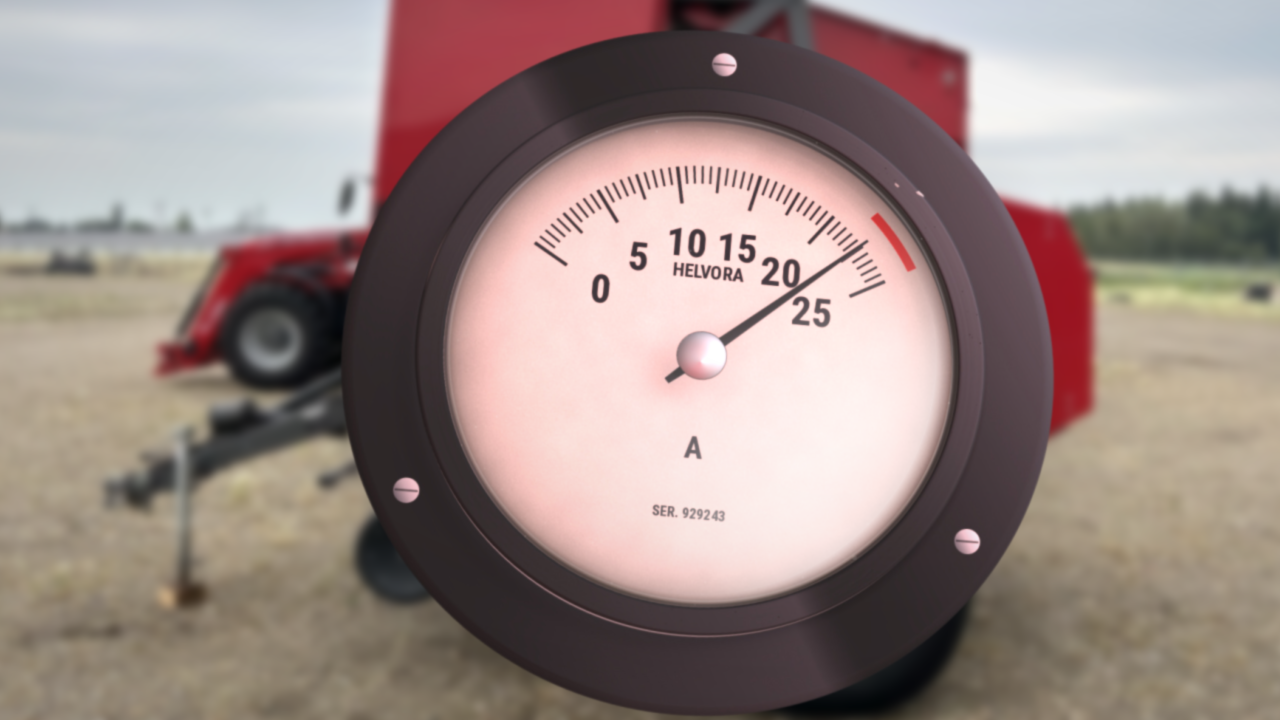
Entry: 22.5; A
